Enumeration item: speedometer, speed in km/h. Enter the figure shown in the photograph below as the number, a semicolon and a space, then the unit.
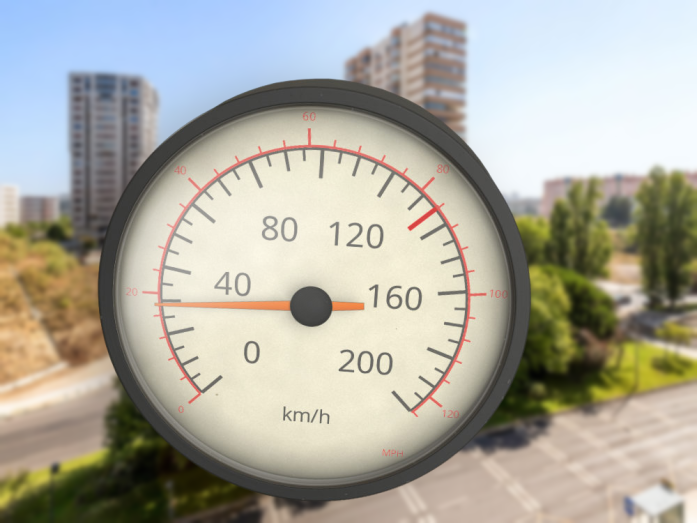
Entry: 30; km/h
